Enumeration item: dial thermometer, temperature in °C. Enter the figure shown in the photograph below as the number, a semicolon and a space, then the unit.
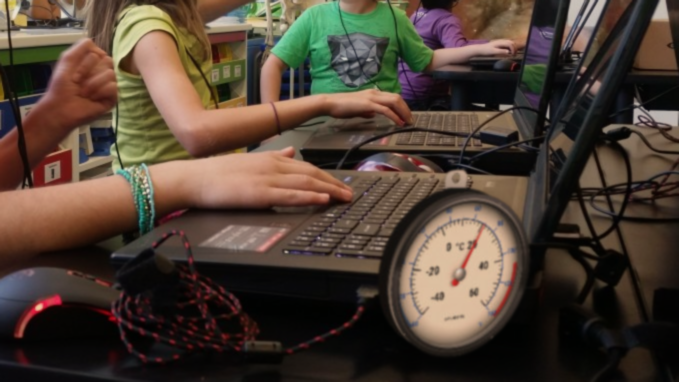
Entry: 20; °C
